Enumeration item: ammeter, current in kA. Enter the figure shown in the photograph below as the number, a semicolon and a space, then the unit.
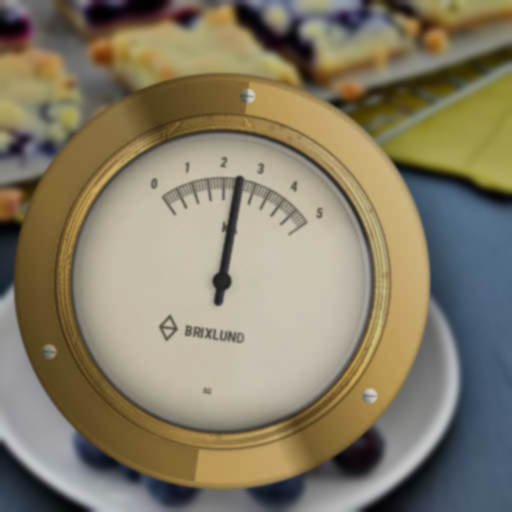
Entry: 2.5; kA
